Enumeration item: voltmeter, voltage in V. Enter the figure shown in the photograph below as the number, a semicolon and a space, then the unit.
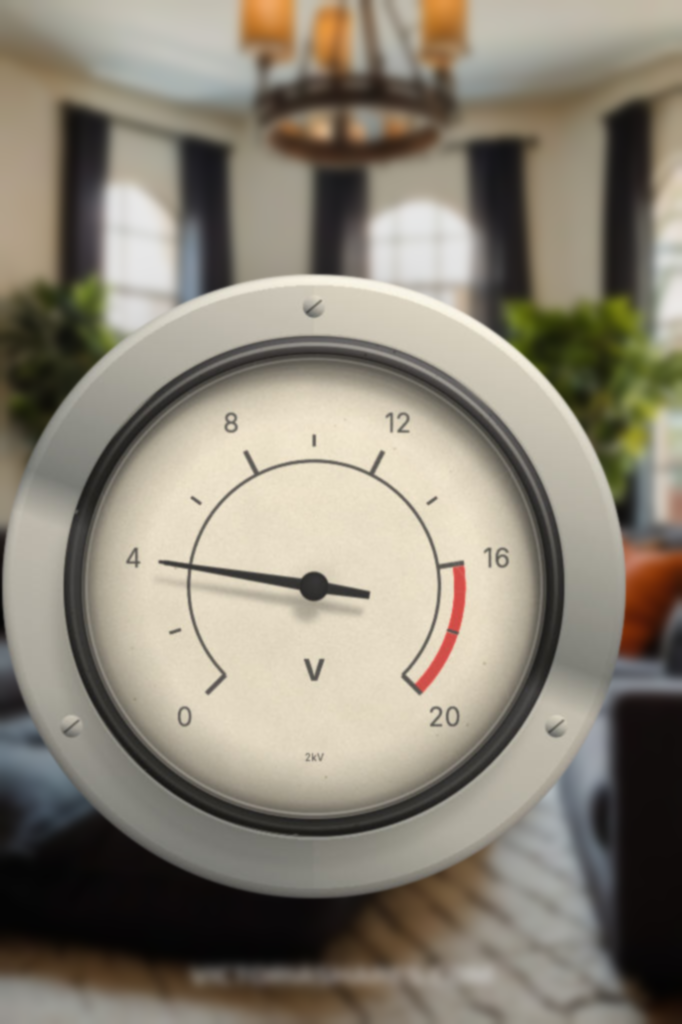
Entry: 4; V
